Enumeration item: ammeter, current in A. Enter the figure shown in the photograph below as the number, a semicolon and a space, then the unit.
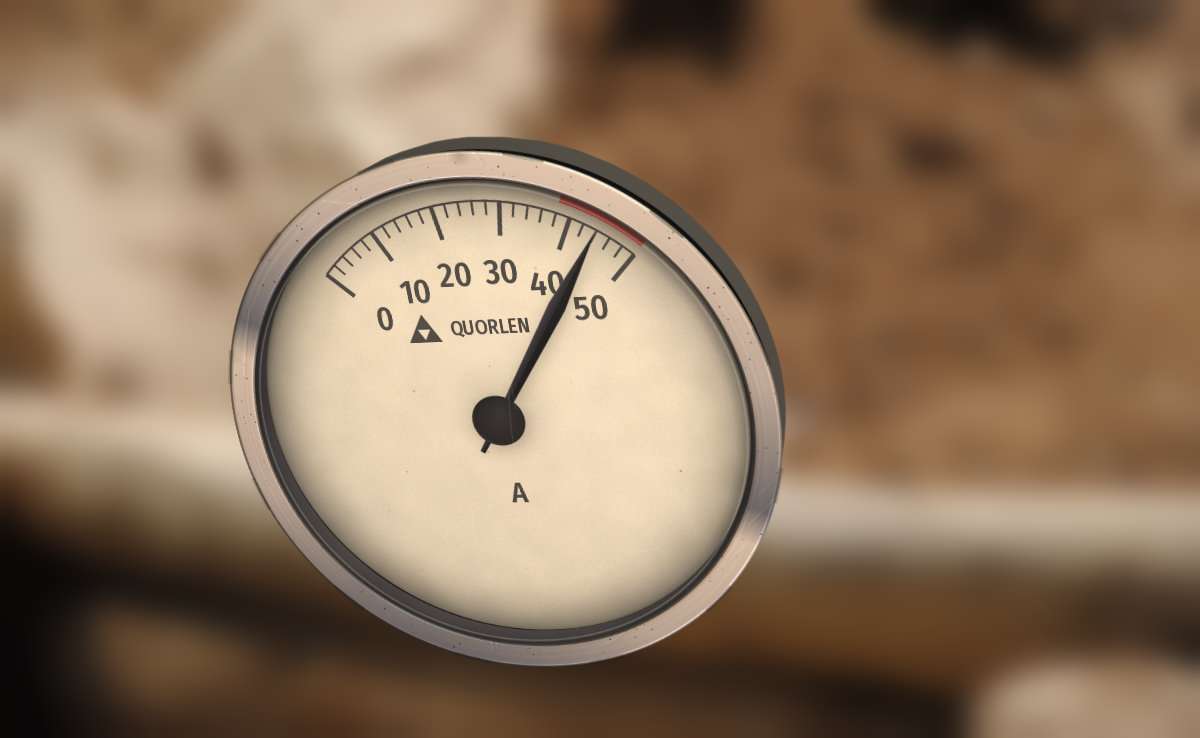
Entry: 44; A
